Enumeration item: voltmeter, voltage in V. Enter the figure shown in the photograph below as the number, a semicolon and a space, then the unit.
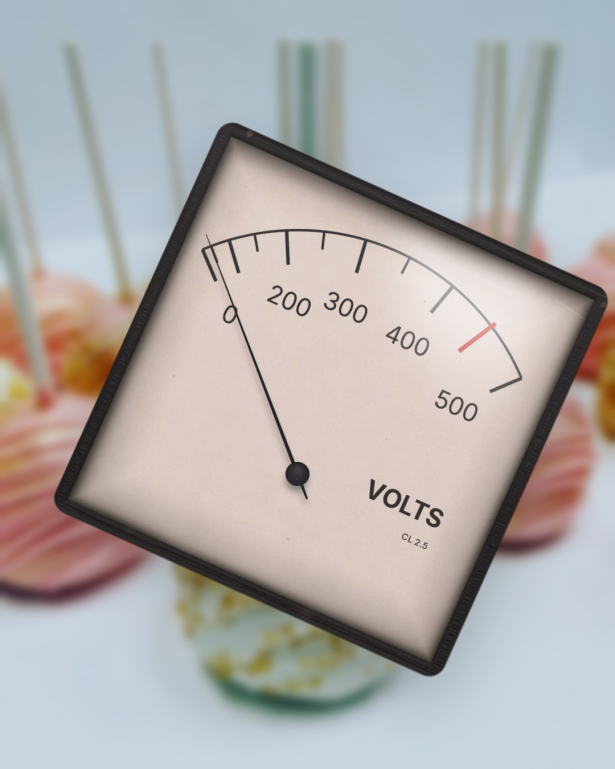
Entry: 50; V
